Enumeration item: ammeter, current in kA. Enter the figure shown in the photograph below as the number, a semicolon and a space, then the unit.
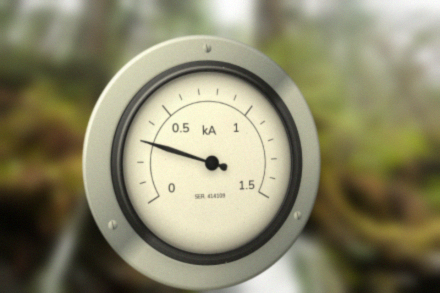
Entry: 0.3; kA
